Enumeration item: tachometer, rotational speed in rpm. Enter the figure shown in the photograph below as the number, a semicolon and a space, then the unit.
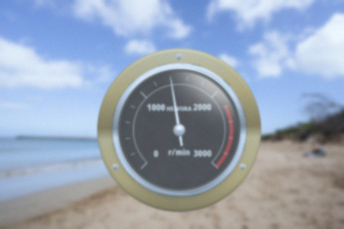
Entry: 1400; rpm
